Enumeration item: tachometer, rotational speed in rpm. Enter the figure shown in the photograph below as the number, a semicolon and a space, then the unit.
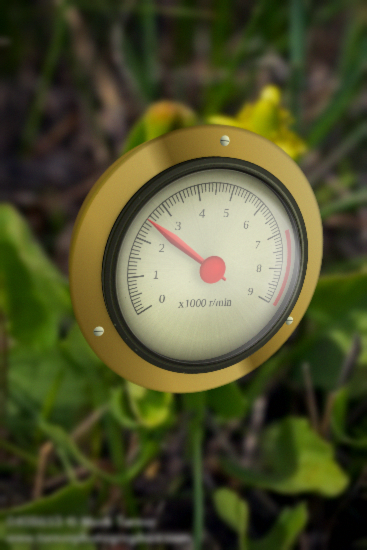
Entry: 2500; rpm
